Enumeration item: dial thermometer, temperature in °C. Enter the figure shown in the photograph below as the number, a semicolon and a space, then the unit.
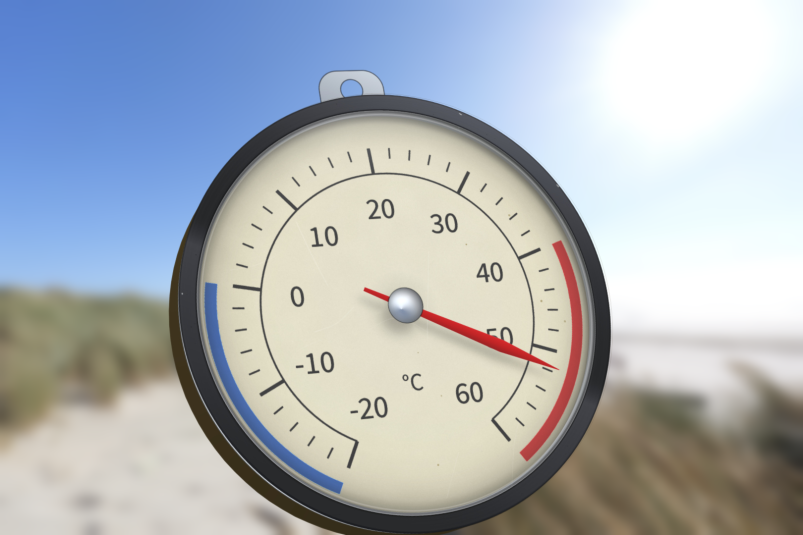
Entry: 52; °C
